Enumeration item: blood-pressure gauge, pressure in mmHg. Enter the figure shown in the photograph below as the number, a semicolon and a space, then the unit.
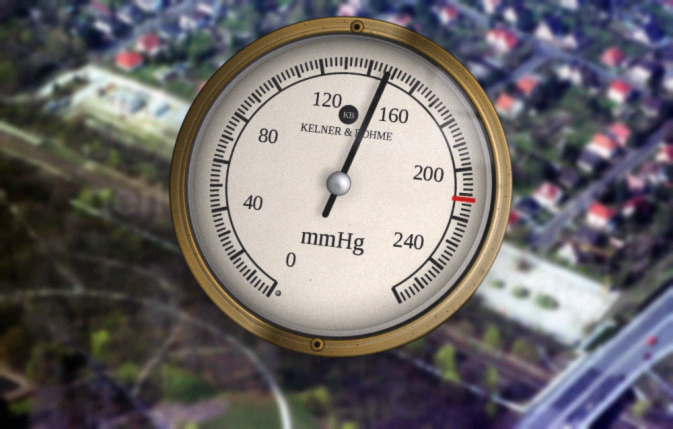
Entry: 148; mmHg
